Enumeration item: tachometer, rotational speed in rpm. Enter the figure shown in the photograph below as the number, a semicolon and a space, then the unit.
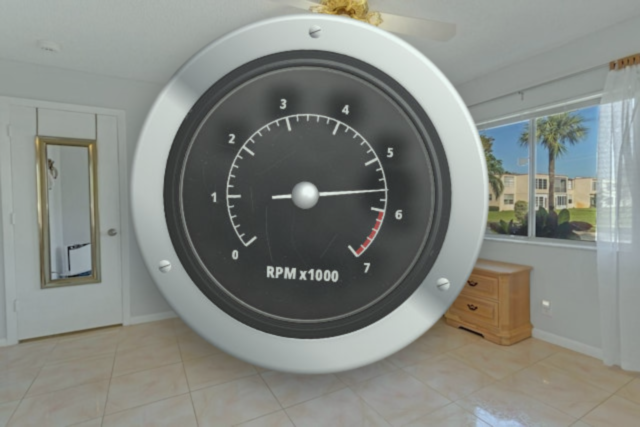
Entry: 5600; rpm
